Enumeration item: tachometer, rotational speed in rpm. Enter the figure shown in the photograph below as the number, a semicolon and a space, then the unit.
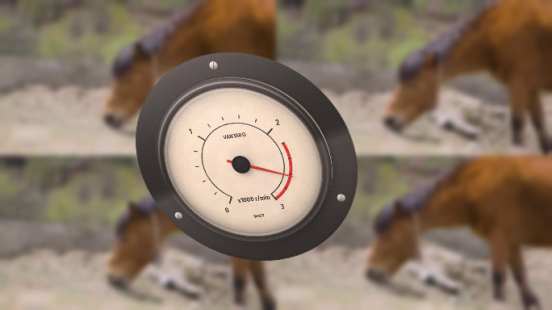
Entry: 2600; rpm
